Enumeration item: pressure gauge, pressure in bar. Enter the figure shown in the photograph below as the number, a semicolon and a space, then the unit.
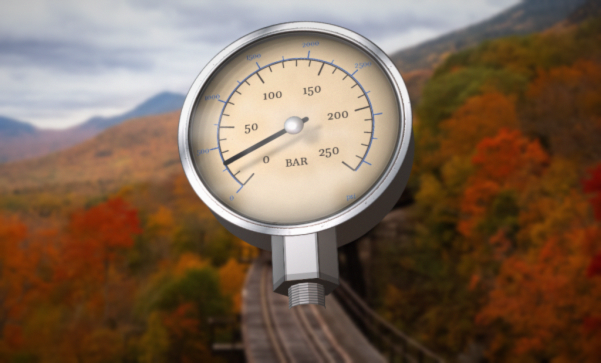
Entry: 20; bar
